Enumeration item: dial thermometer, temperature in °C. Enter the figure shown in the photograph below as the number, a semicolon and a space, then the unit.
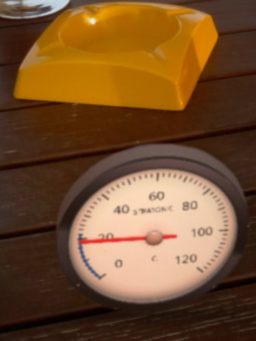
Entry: 20; °C
